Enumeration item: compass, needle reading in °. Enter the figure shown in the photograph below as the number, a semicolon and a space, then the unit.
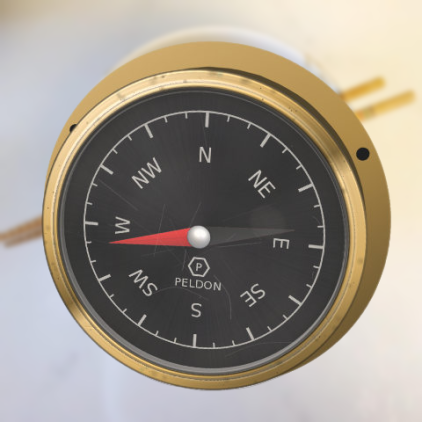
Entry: 260; °
